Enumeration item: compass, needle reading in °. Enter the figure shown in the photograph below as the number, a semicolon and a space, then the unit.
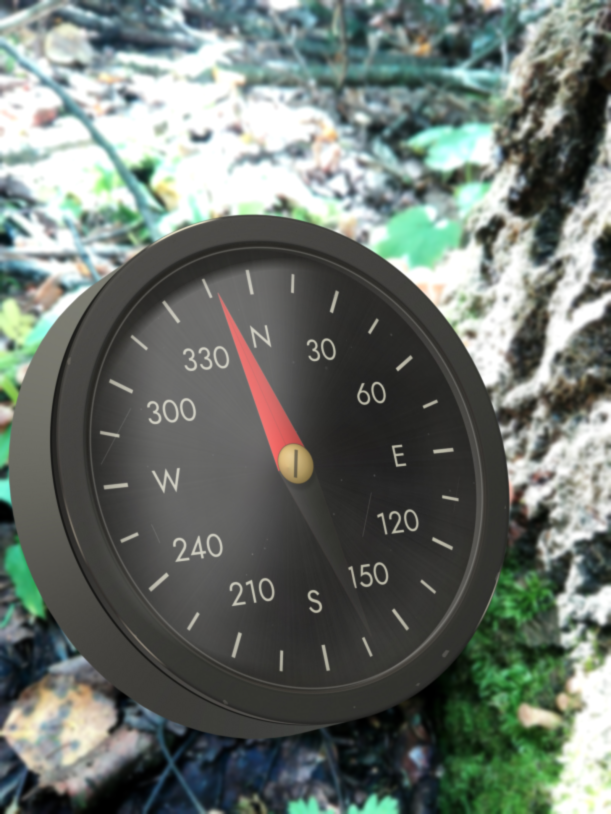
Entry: 345; °
